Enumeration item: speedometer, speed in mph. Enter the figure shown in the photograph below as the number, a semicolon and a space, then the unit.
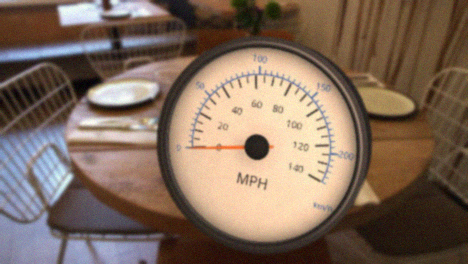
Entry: 0; mph
